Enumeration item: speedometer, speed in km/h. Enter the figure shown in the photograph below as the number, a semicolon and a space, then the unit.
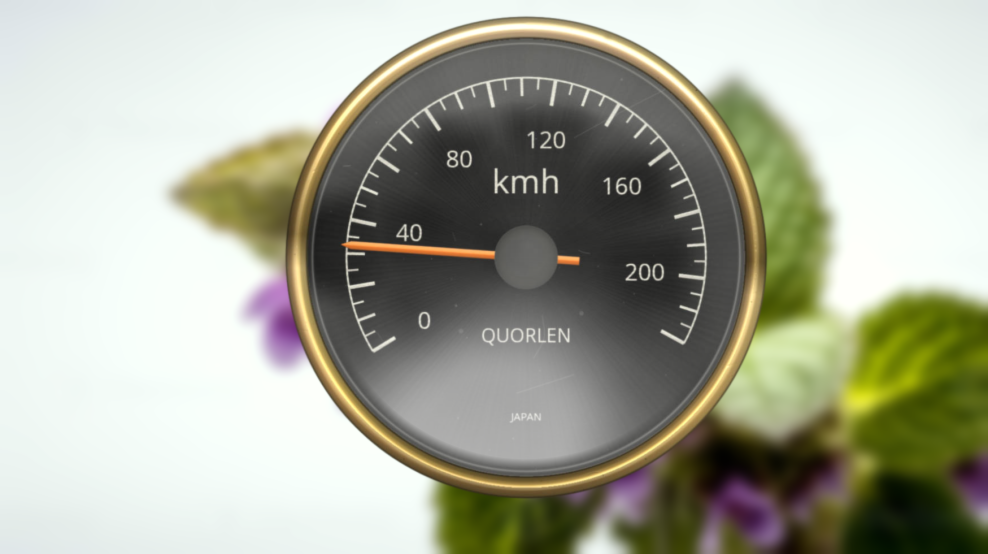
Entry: 32.5; km/h
